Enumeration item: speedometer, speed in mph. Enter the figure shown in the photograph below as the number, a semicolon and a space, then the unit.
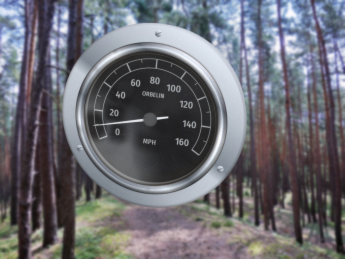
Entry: 10; mph
